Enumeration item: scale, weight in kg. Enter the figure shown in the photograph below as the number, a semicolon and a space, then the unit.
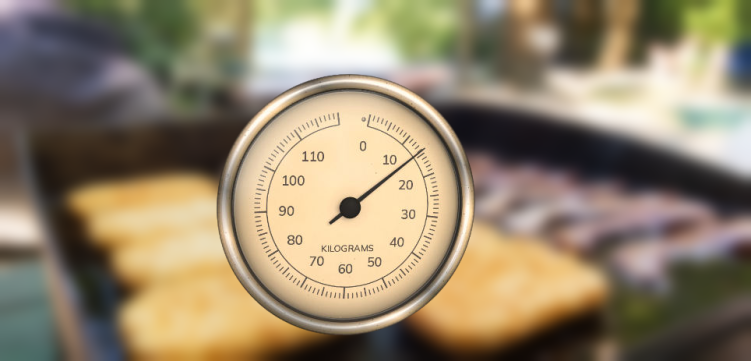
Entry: 14; kg
